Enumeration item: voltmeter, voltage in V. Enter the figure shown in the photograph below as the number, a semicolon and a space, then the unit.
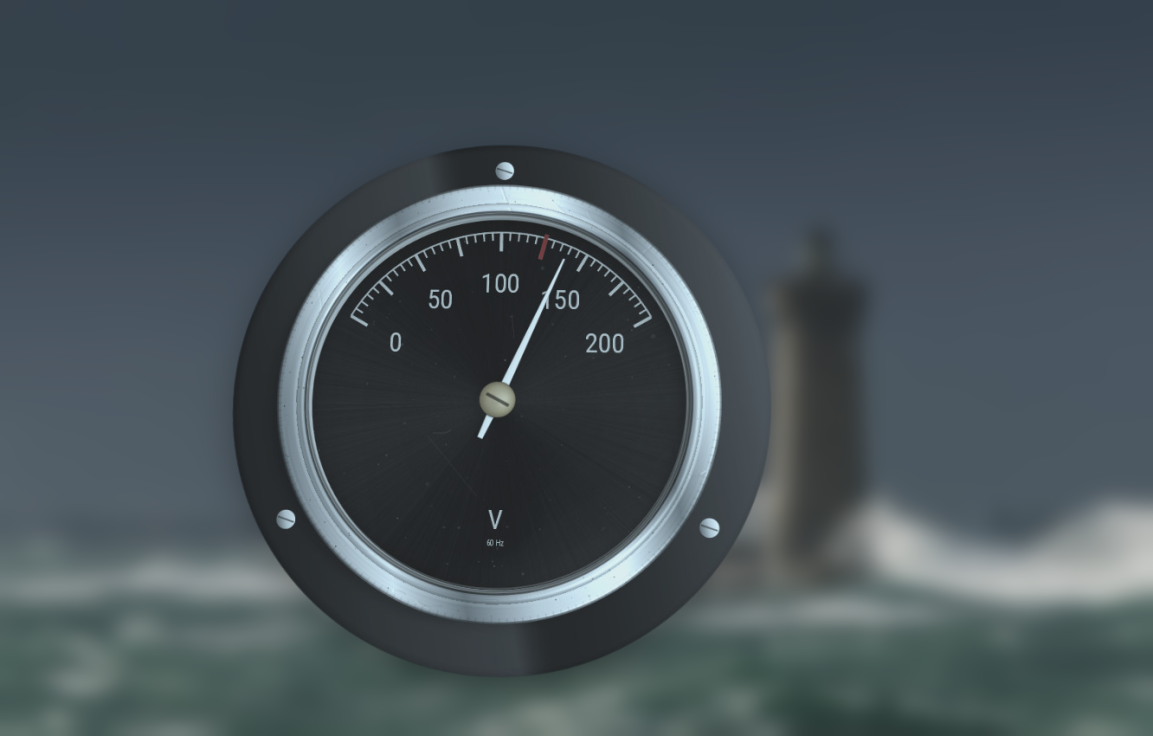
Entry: 140; V
